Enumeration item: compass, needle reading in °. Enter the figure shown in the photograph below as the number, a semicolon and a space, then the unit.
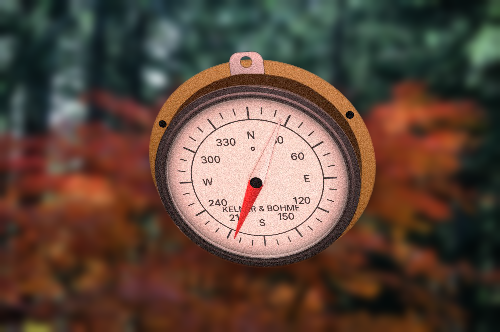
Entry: 205; °
